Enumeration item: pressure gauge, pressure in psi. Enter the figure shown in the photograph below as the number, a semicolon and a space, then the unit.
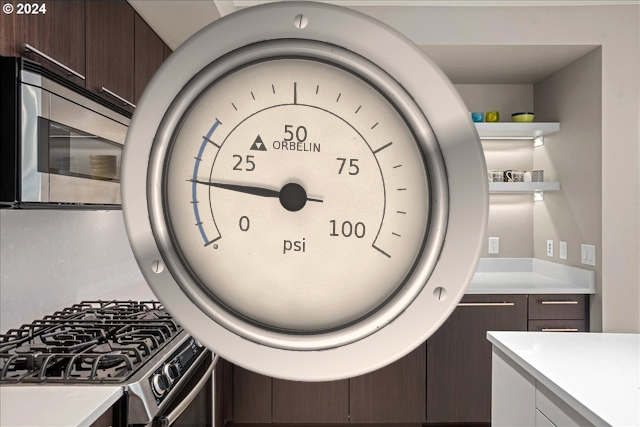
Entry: 15; psi
